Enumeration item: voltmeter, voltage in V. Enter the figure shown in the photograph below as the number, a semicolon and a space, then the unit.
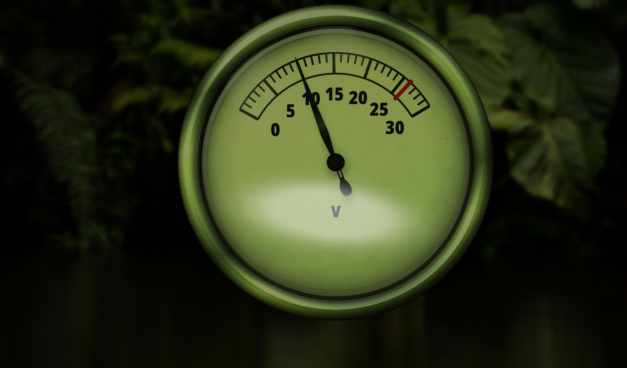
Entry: 10; V
